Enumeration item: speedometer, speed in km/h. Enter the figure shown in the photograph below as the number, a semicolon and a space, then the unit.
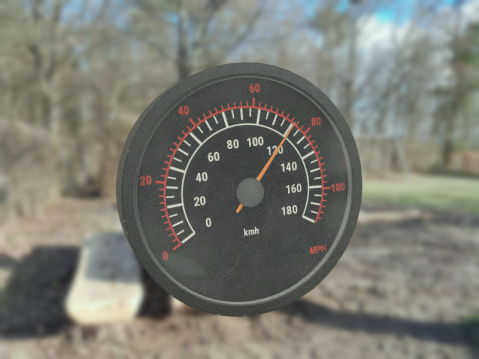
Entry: 120; km/h
